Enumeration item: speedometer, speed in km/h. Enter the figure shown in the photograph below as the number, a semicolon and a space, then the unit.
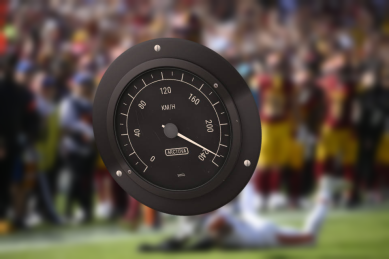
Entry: 230; km/h
